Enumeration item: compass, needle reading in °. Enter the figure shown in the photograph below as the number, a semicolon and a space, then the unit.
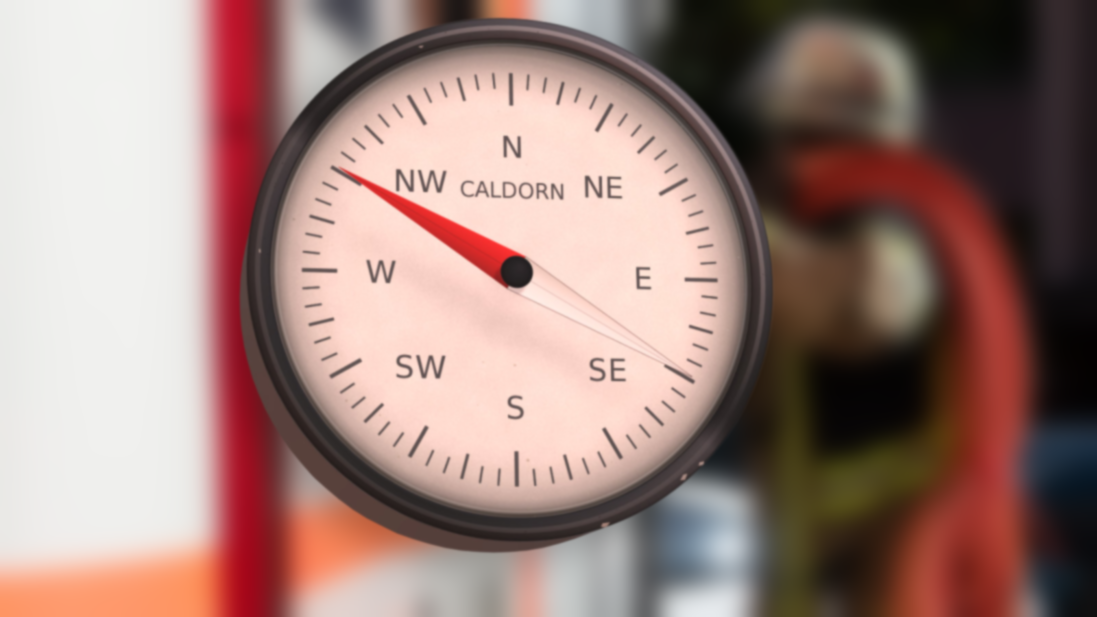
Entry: 300; °
